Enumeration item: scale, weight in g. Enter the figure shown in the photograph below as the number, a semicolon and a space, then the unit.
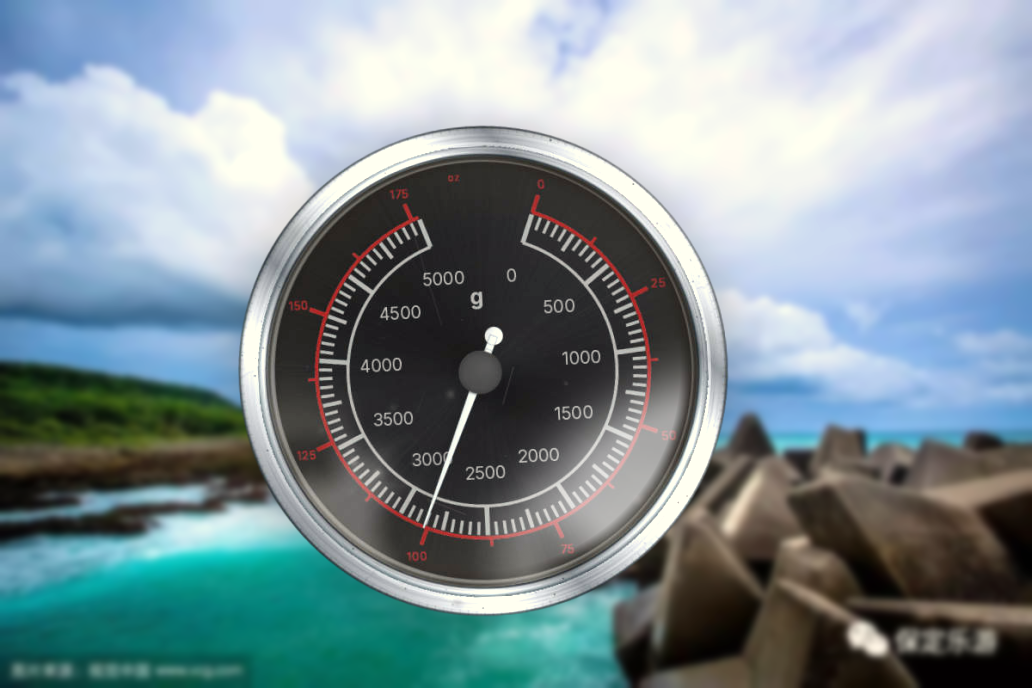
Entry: 2850; g
